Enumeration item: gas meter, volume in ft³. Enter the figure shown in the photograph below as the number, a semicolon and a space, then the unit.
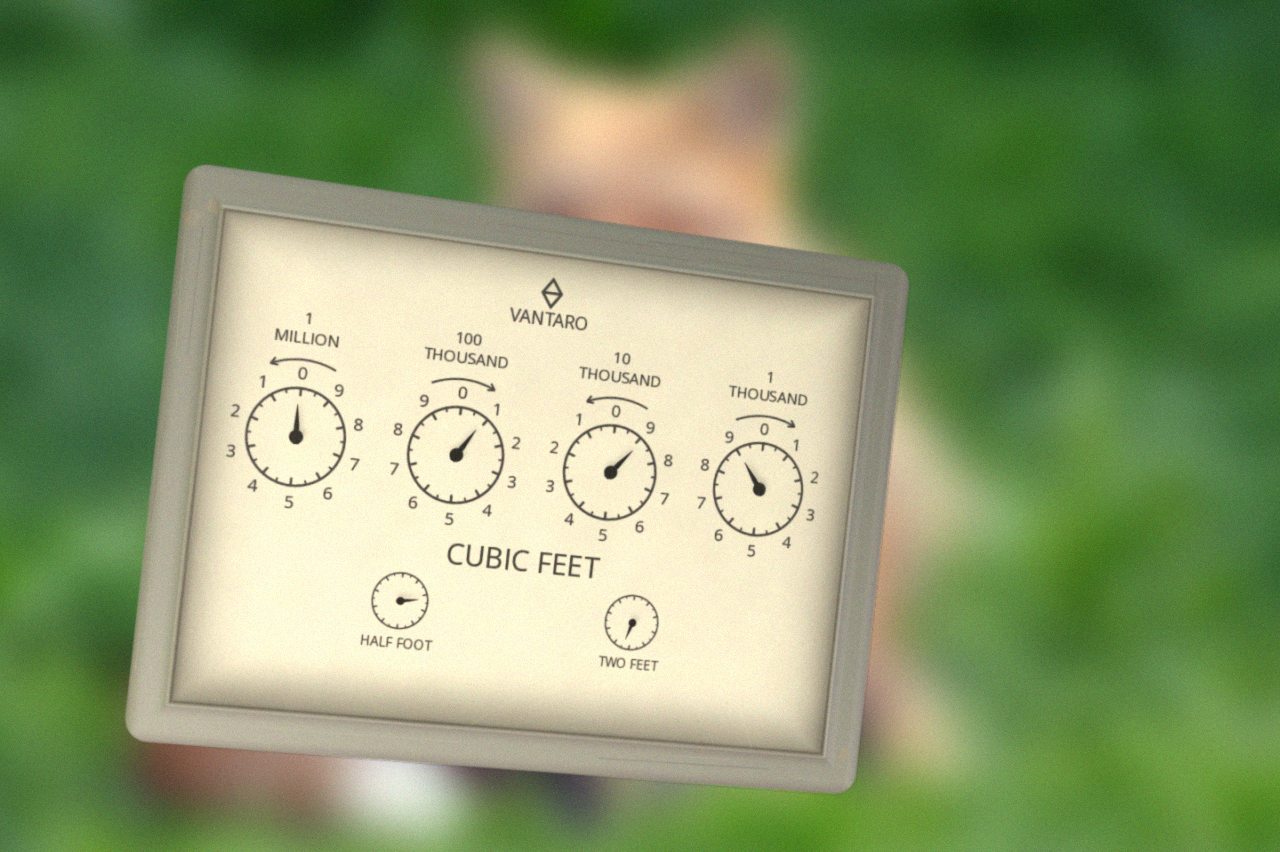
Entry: 8900; ft³
